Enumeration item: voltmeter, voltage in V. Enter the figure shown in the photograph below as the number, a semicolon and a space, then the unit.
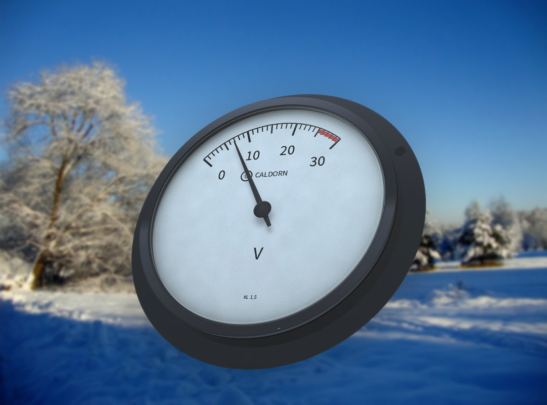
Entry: 7; V
